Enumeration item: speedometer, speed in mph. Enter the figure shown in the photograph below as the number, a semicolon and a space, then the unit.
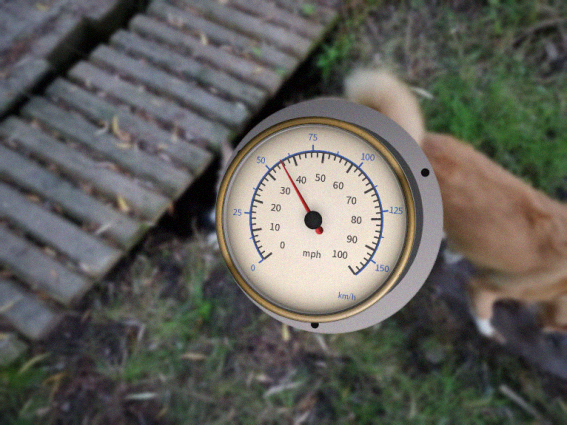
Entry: 36; mph
